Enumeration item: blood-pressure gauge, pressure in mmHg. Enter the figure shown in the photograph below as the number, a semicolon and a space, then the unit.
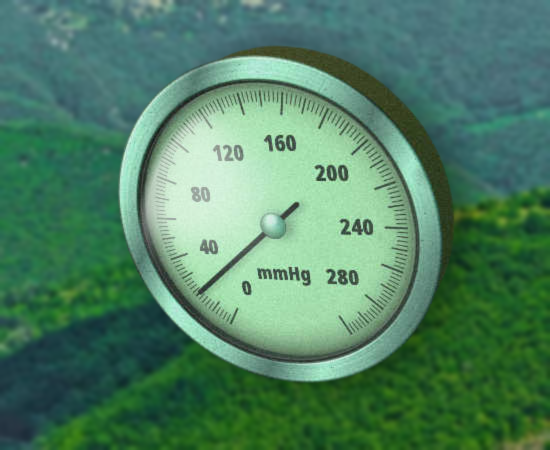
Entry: 20; mmHg
